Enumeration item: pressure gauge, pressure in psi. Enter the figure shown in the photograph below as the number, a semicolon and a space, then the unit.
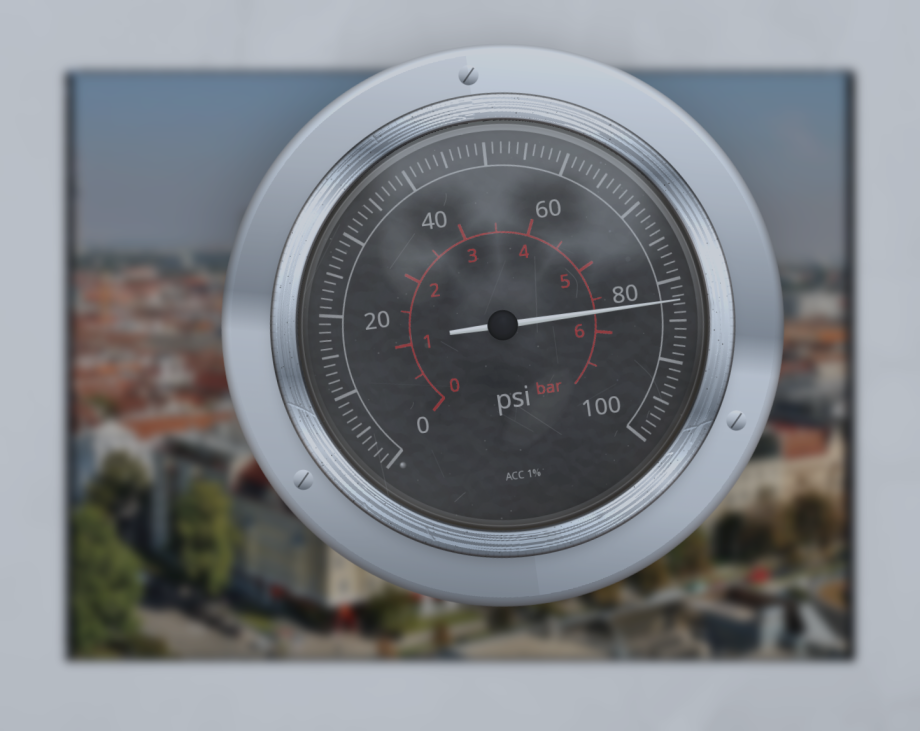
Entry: 82.5; psi
